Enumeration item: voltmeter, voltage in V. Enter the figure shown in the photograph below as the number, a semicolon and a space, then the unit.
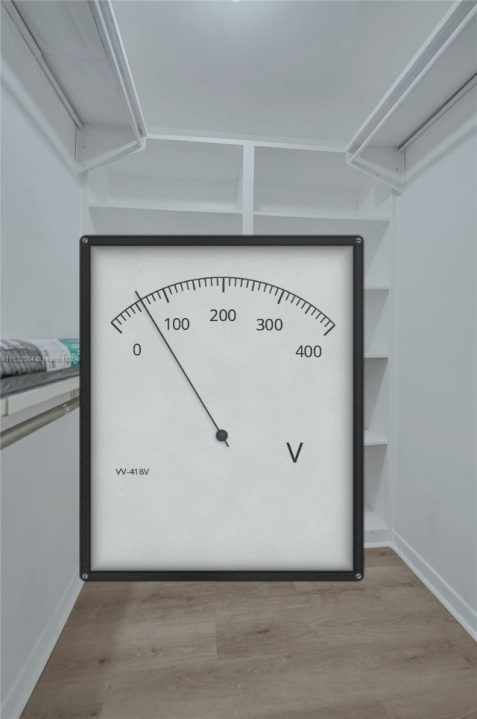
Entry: 60; V
